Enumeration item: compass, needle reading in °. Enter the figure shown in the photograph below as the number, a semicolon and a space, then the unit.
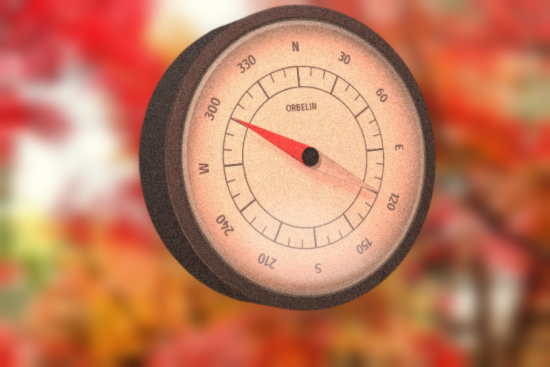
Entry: 300; °
